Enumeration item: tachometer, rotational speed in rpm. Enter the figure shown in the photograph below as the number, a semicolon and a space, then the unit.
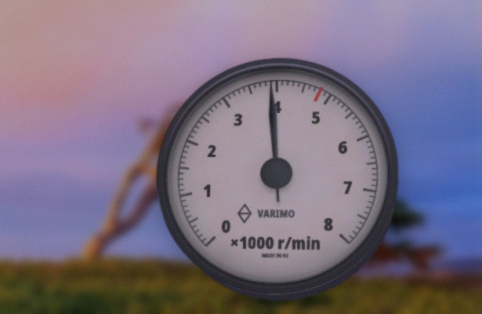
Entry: 3900; rpm
